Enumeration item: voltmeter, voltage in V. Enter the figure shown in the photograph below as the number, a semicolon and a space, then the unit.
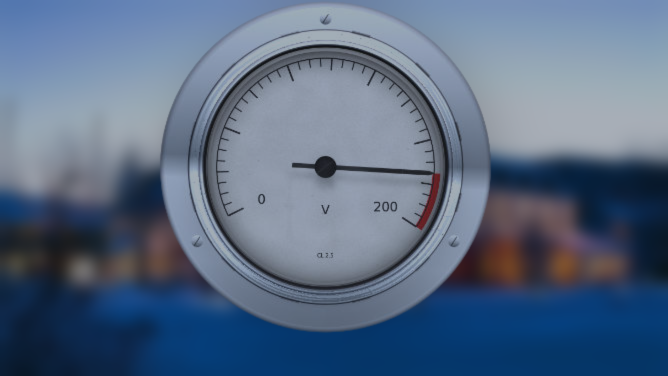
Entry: 175; V
